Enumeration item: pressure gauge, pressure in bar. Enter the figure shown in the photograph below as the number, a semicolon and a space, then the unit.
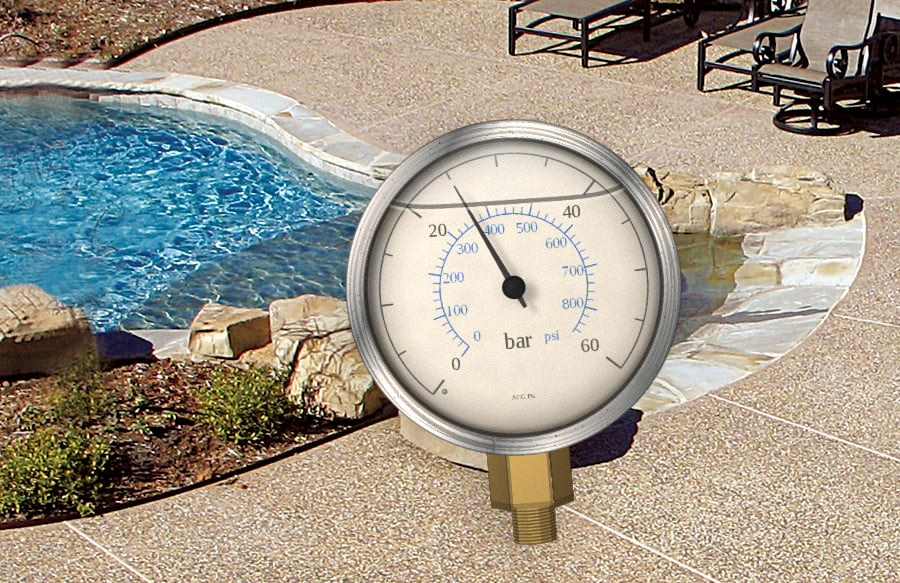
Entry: 25; bar
